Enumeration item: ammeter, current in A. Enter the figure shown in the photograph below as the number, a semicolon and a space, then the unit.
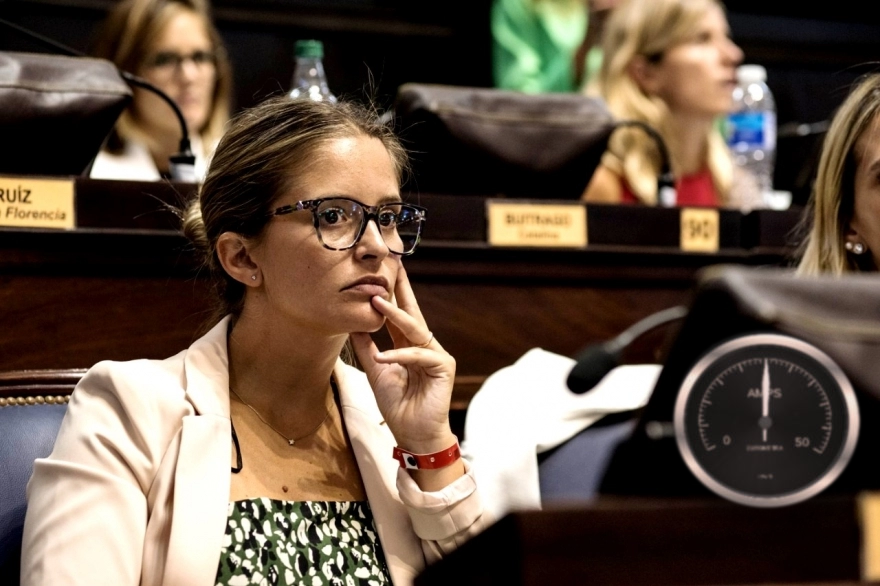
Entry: 25; A
